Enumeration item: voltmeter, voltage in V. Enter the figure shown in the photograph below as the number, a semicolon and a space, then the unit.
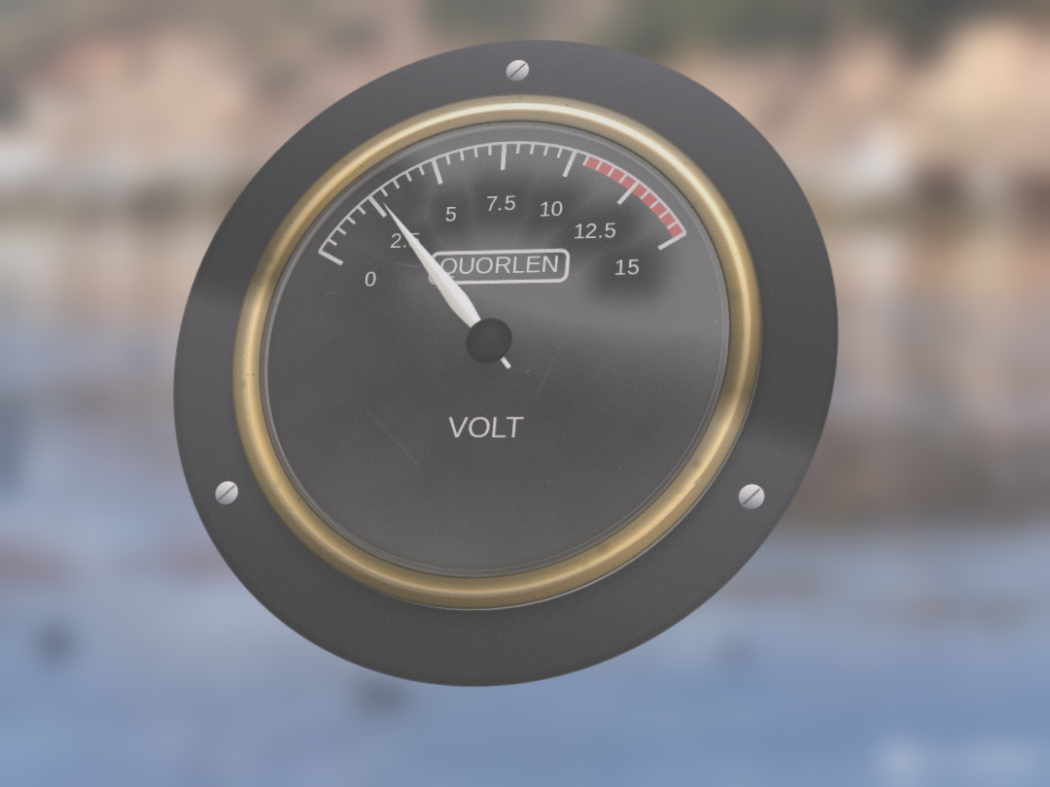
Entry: 2.75; V
